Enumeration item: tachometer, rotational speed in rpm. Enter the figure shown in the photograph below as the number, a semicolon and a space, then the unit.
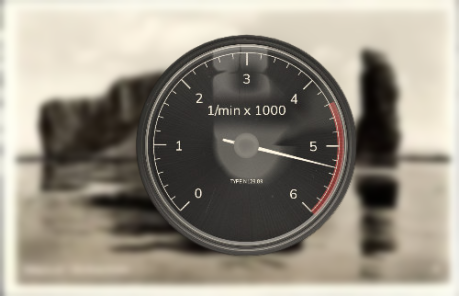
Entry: 5300; rpm
